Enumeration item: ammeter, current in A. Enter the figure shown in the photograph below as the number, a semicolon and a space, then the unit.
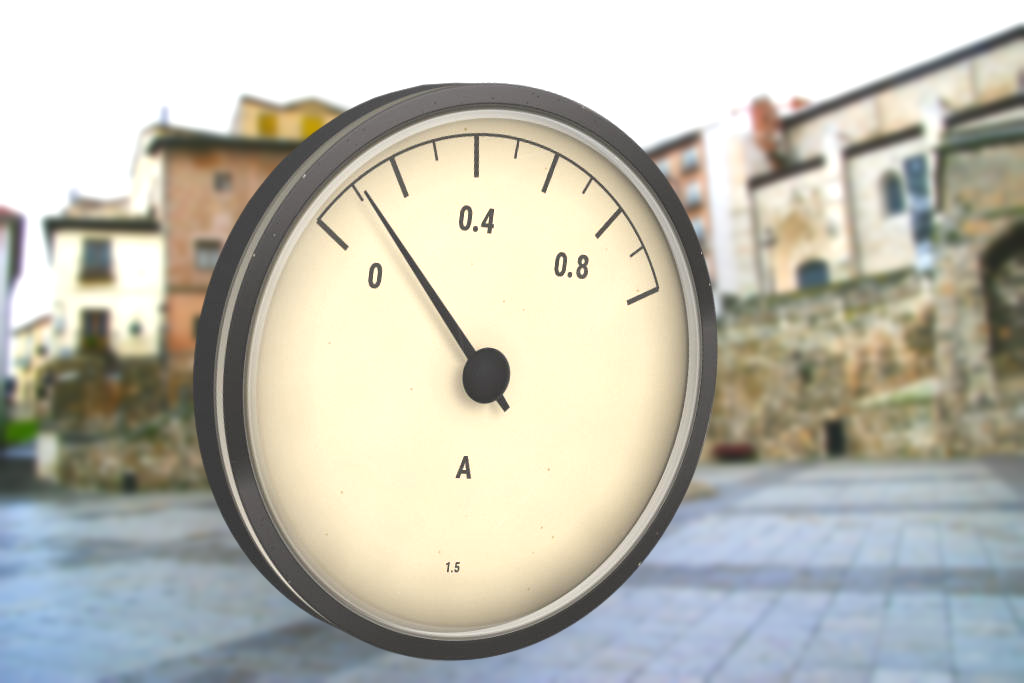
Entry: 0.1; A
